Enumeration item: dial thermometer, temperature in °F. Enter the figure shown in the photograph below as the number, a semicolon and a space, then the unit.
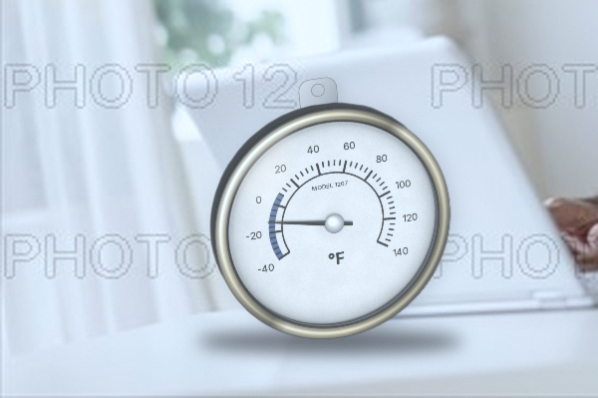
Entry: -12; °F
